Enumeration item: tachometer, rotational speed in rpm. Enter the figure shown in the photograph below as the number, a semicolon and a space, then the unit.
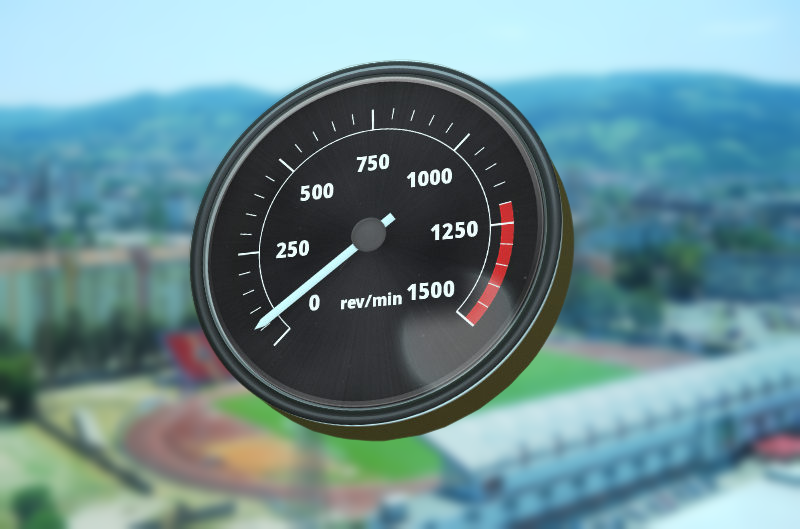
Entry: 50; rpm
